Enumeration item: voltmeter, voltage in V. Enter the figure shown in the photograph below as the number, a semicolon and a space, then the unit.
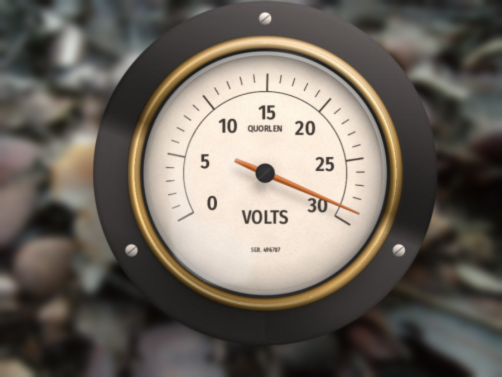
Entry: 29; V
